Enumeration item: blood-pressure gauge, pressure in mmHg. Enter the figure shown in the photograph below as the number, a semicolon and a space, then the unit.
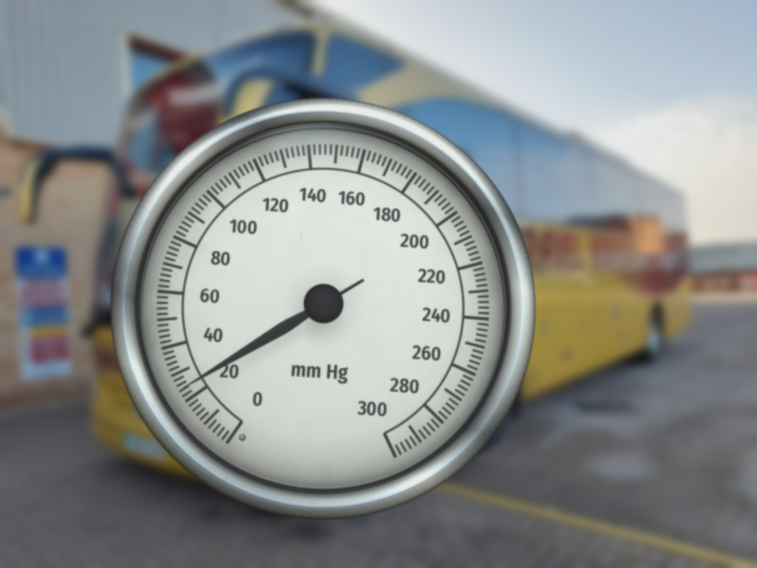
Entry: 24; mmHg
